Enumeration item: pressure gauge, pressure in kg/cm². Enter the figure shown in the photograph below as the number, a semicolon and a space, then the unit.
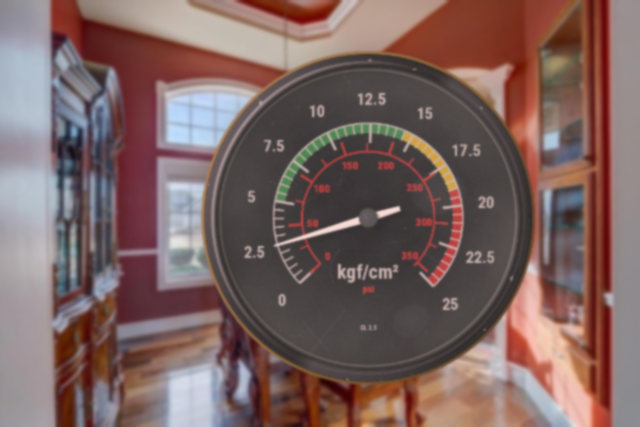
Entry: 2.5; kg/cm²
